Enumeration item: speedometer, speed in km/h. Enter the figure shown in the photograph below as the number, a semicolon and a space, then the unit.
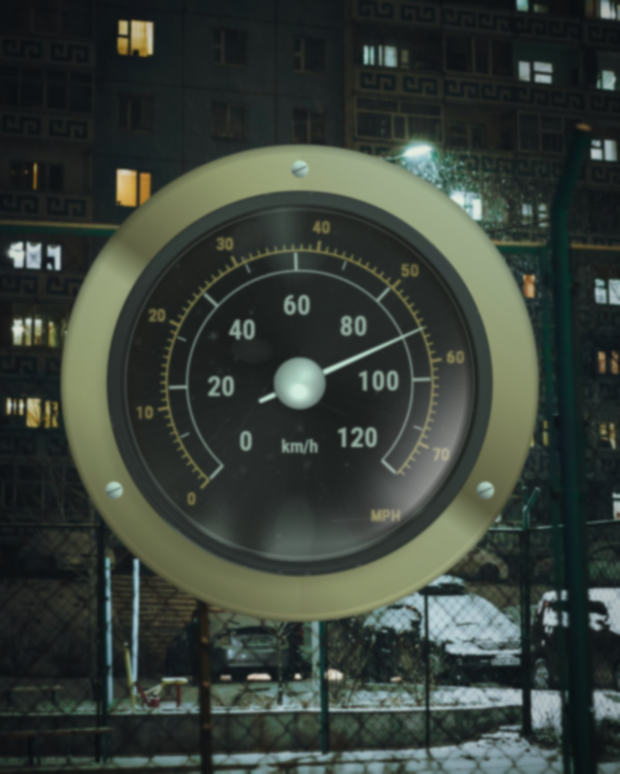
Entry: 90; km/h
